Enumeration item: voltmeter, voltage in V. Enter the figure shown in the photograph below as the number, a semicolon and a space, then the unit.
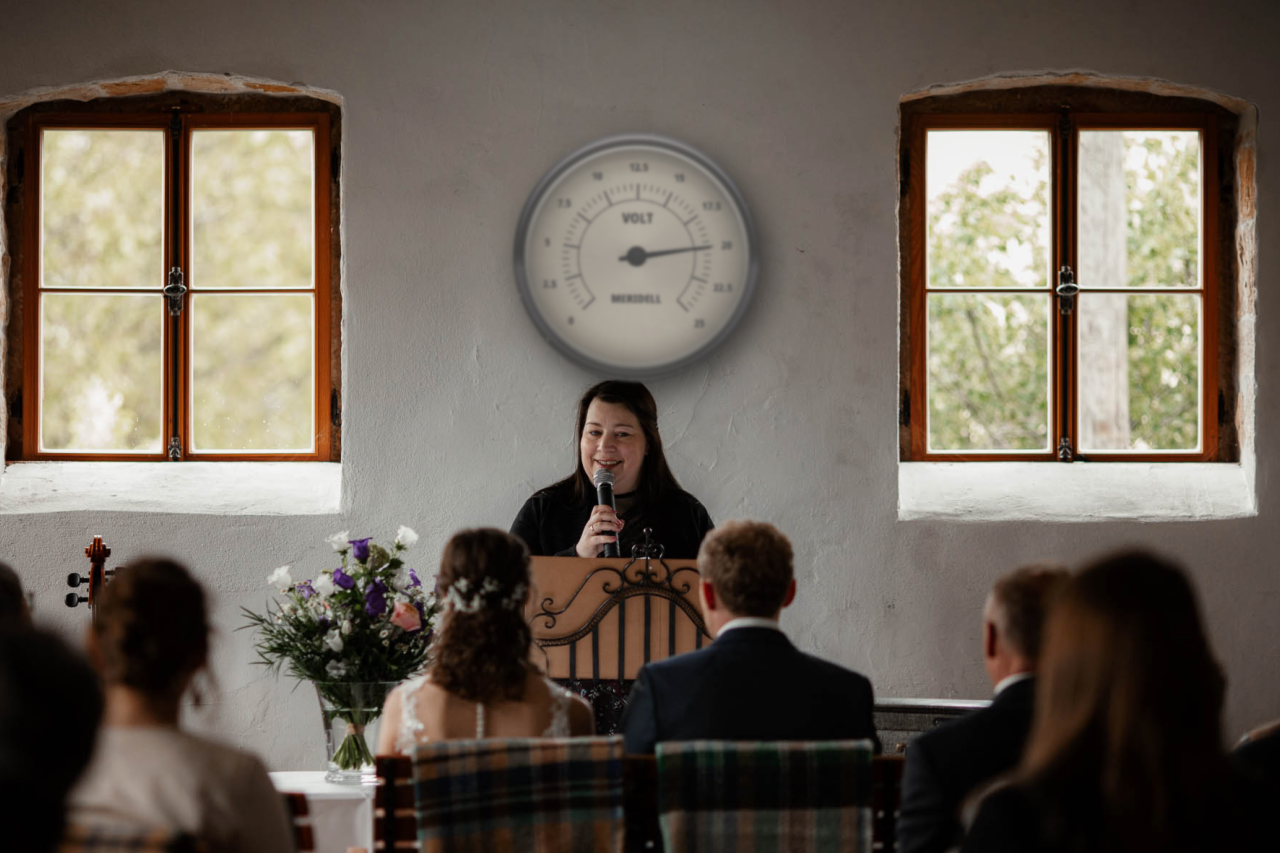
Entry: 20; V
